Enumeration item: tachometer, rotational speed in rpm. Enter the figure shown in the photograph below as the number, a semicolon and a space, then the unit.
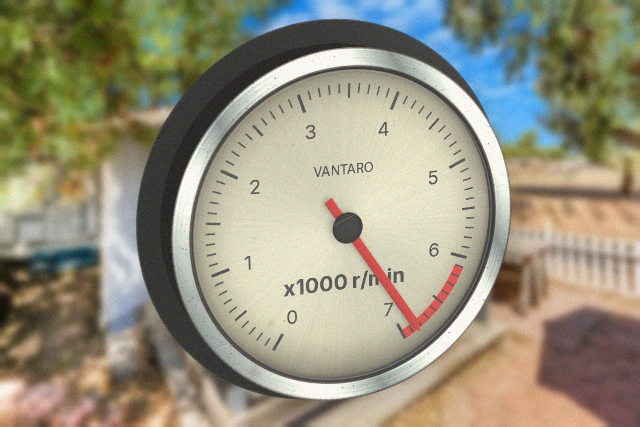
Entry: 6850; rpm
